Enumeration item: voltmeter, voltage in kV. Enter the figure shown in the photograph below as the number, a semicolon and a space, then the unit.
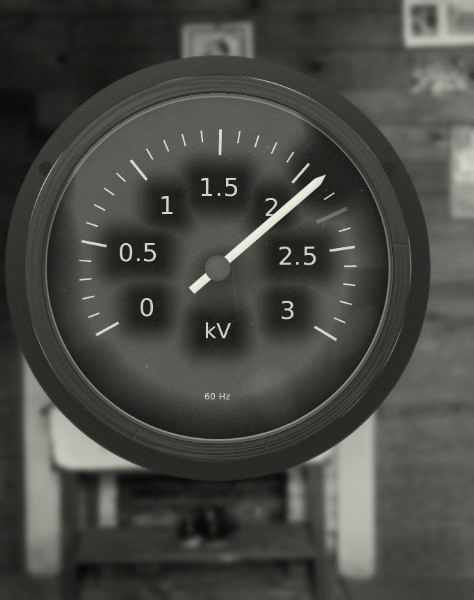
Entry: 2.1; kV
